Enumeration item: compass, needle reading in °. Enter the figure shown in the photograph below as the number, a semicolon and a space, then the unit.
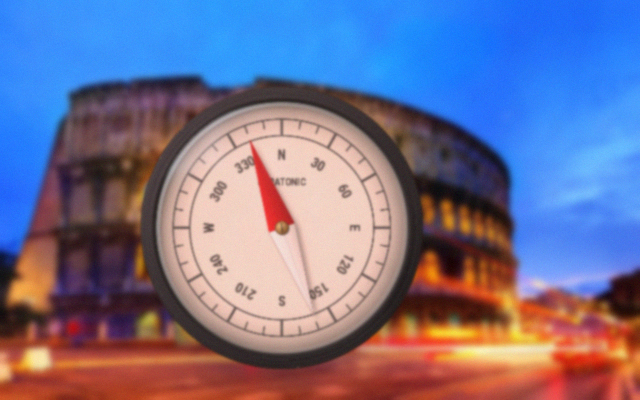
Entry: 340; °
